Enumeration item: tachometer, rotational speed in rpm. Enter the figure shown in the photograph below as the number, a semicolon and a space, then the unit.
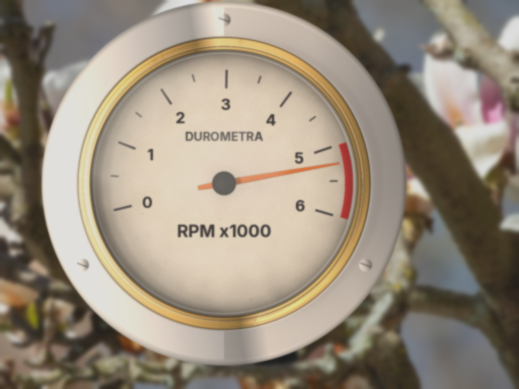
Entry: 5250; rpm
